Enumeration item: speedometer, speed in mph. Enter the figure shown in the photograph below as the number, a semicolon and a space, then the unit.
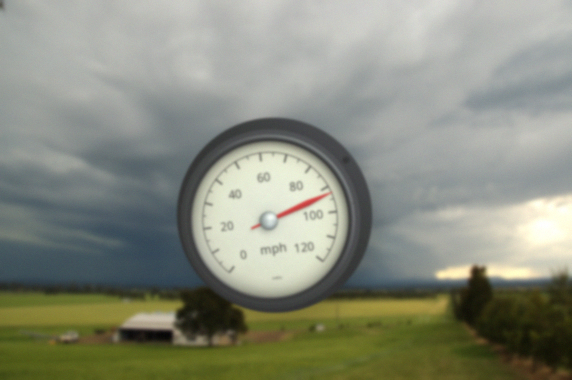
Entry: 92.5; mph
